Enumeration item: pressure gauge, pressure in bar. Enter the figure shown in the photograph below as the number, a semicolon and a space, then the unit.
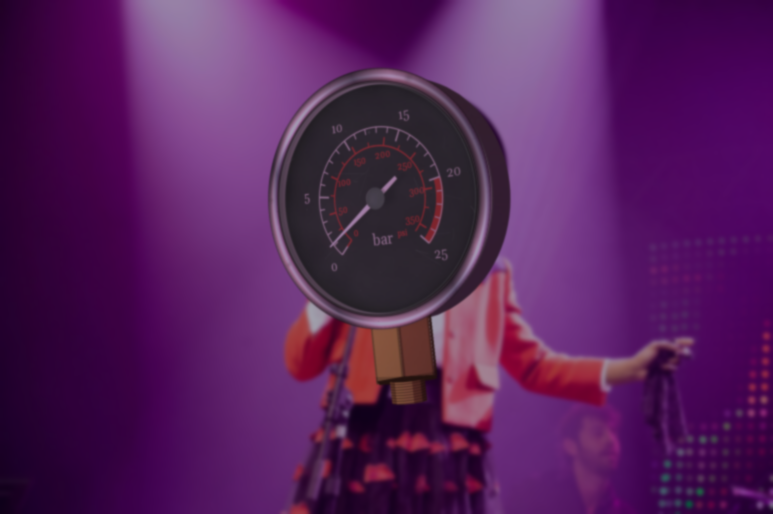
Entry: 1; bar
